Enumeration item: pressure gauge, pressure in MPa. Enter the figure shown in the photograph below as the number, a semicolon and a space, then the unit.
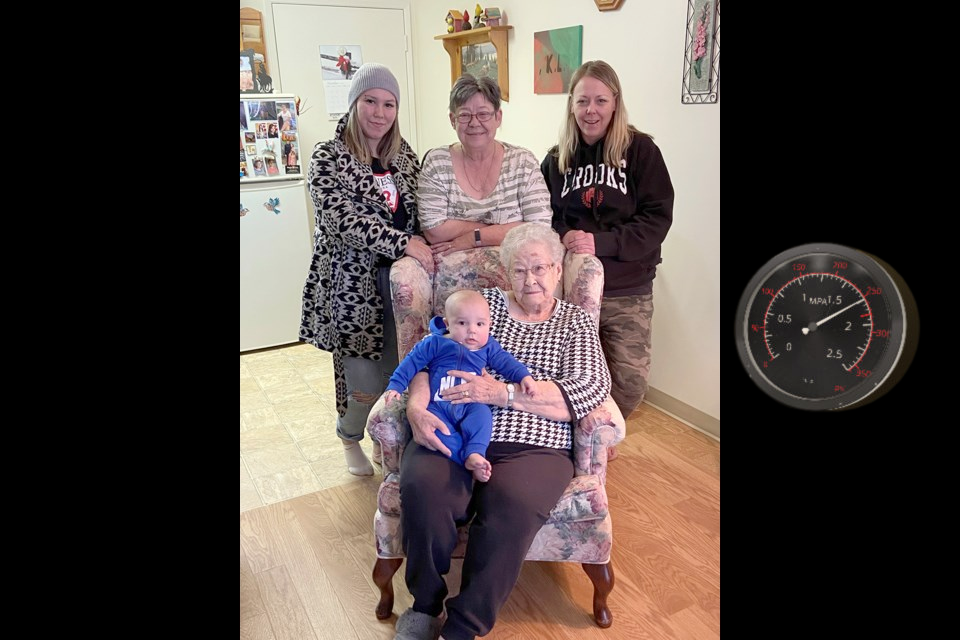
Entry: 1.75; MPa
